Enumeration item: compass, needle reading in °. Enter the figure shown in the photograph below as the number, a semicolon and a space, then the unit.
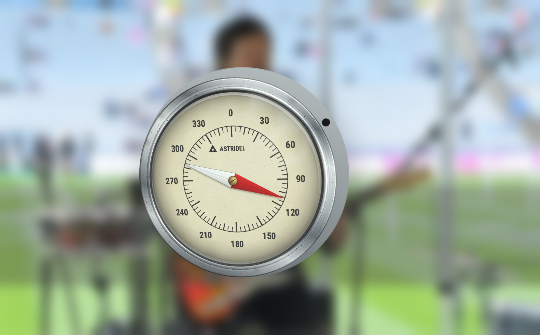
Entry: 110; °
